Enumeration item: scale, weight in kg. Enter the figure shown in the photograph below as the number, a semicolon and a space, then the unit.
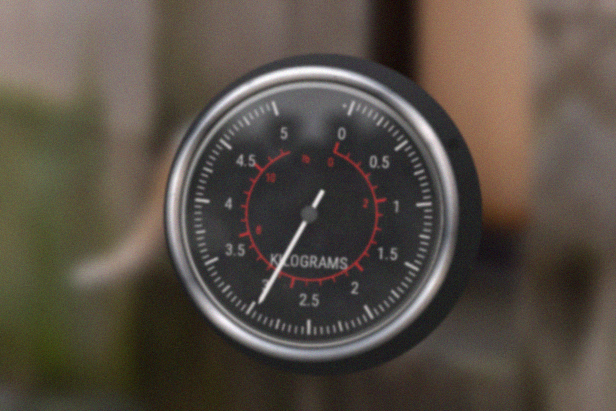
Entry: 2.95; kg
